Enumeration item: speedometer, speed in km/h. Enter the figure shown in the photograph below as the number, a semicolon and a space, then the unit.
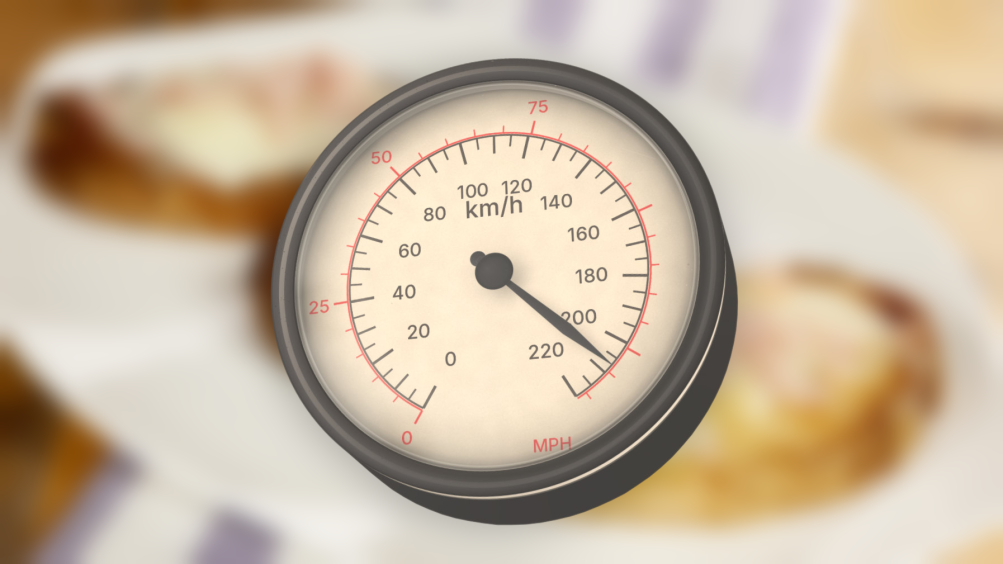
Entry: 207.5; km/h
